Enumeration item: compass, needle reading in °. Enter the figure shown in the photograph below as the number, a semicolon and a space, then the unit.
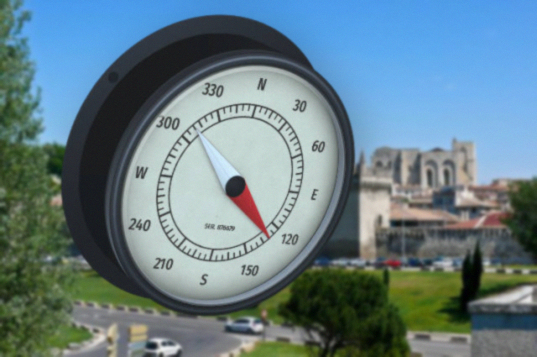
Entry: 130; °
